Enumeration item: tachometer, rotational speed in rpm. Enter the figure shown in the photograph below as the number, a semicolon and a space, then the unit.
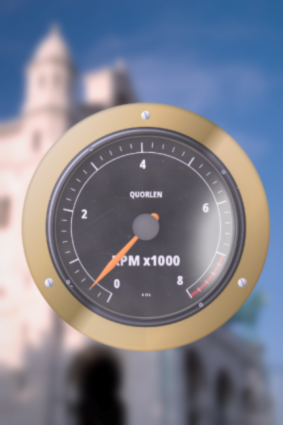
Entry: 400; rpm
